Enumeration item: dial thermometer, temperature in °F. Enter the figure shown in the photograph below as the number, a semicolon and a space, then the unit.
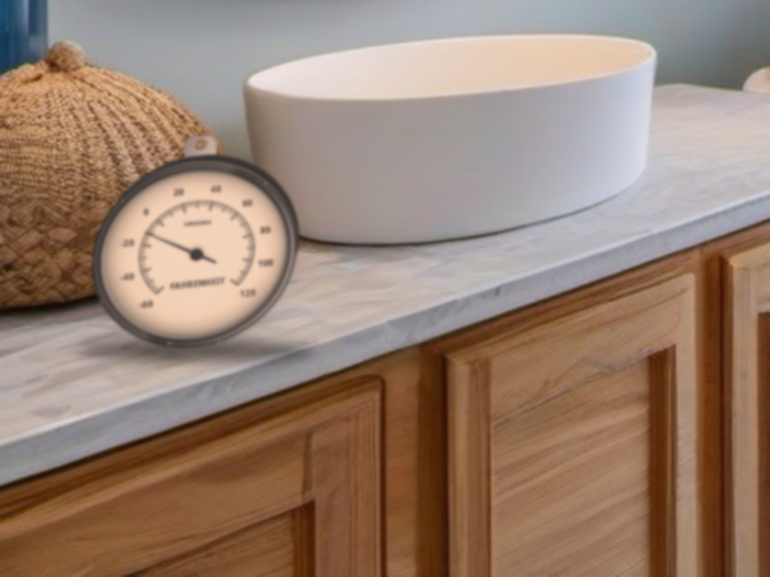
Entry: -10; °F
